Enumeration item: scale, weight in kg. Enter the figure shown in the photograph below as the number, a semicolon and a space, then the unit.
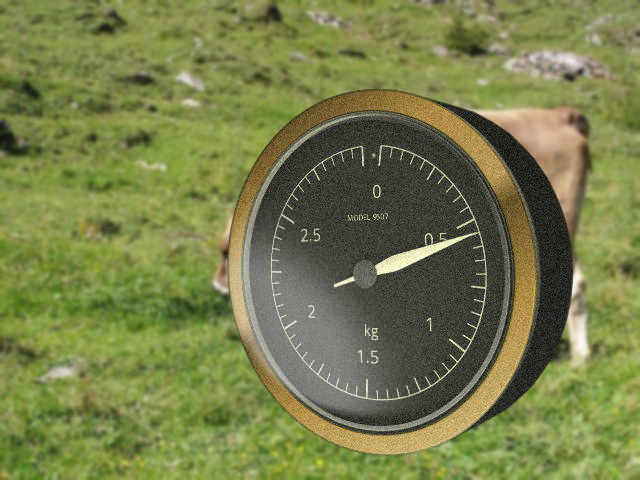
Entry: 0.55; kg
